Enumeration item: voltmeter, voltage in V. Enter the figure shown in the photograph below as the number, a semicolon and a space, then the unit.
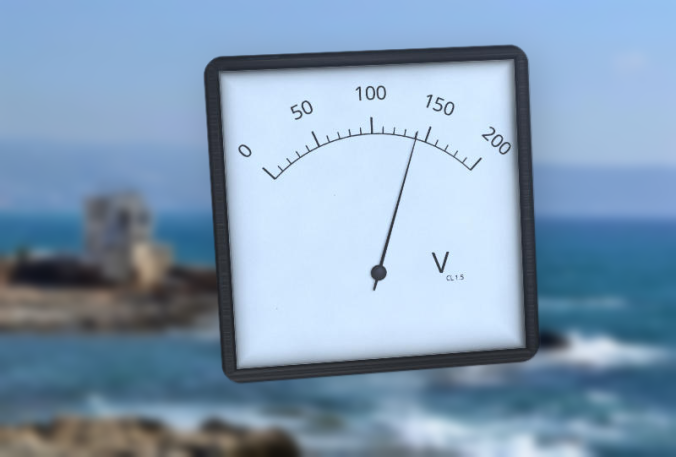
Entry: 140; V
